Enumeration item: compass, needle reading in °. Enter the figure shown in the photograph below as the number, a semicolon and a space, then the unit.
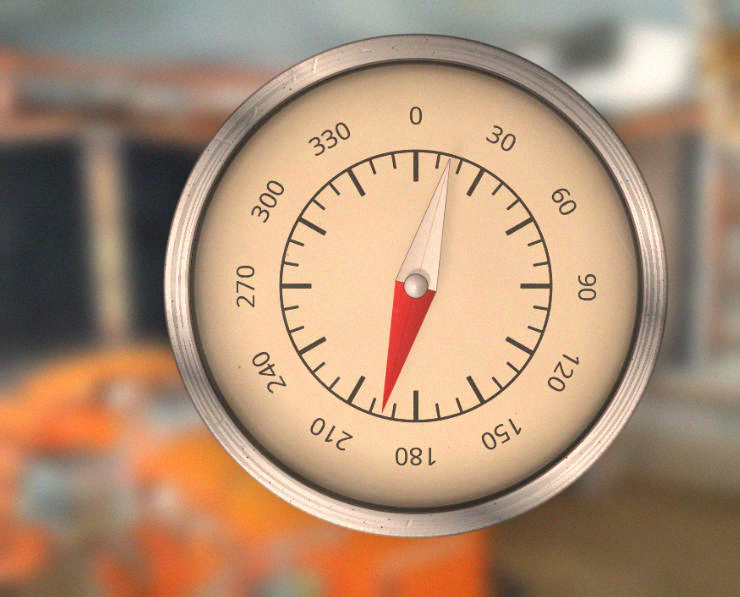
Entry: 195; °
